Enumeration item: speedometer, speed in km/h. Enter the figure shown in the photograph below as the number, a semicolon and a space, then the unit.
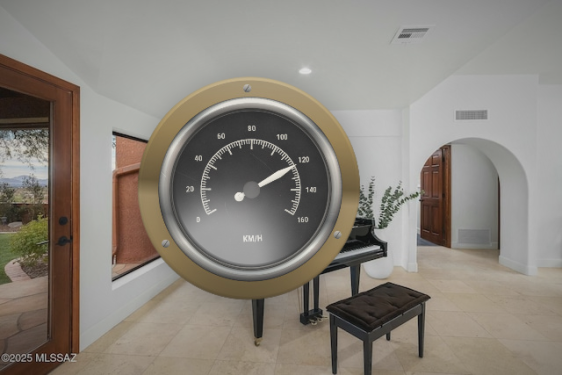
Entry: 120; km/h
